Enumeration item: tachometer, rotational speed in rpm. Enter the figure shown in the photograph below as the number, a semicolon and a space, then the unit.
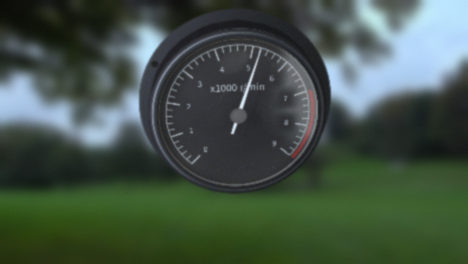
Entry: 5200; rpm
